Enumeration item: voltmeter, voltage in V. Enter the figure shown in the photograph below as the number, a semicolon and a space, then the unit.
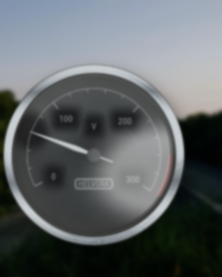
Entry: 60; V
